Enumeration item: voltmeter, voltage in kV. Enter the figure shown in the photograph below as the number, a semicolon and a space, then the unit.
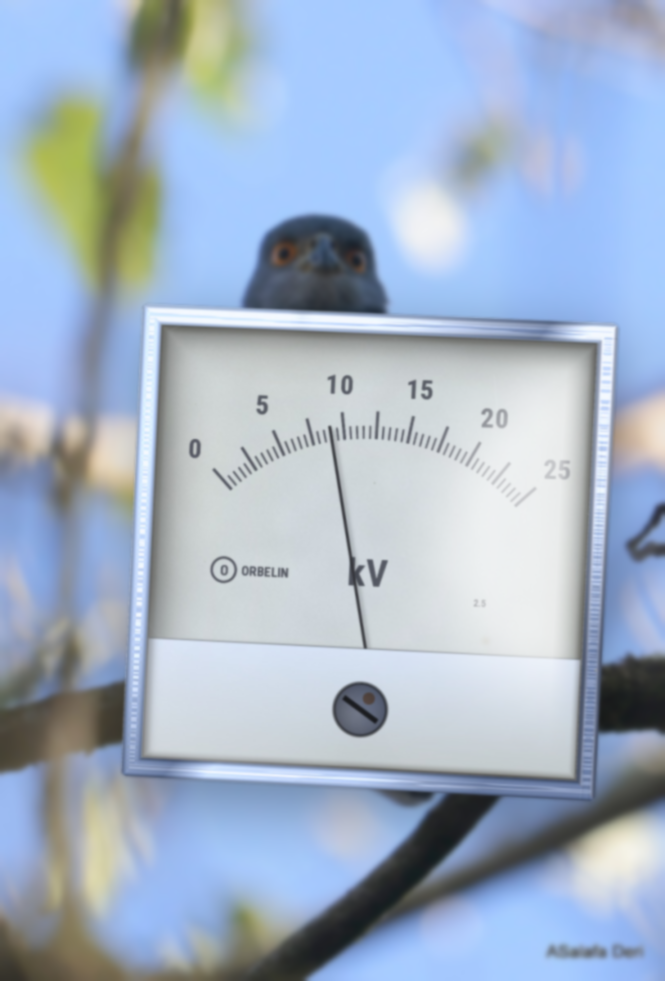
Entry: 9; kV
